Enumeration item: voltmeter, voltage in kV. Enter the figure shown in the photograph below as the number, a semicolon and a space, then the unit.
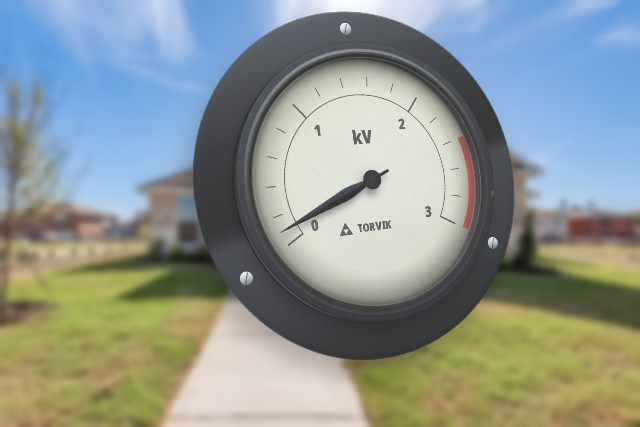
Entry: 0.1; kV
